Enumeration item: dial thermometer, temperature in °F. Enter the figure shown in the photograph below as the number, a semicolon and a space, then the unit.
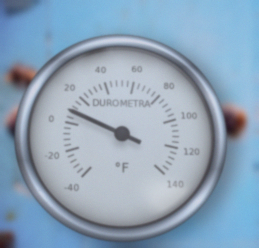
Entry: 8; °F
